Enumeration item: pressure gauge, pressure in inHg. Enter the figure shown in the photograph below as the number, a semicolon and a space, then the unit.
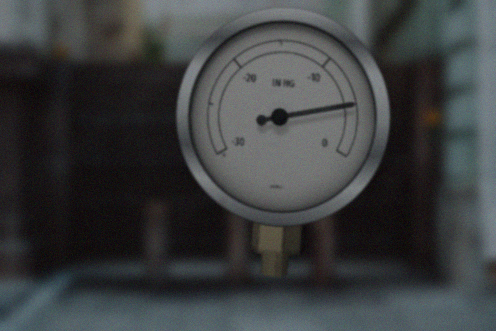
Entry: -5; inHg
